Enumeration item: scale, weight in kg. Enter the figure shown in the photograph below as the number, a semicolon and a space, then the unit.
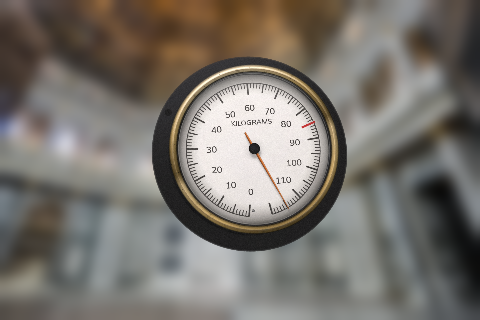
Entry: 115; kg
